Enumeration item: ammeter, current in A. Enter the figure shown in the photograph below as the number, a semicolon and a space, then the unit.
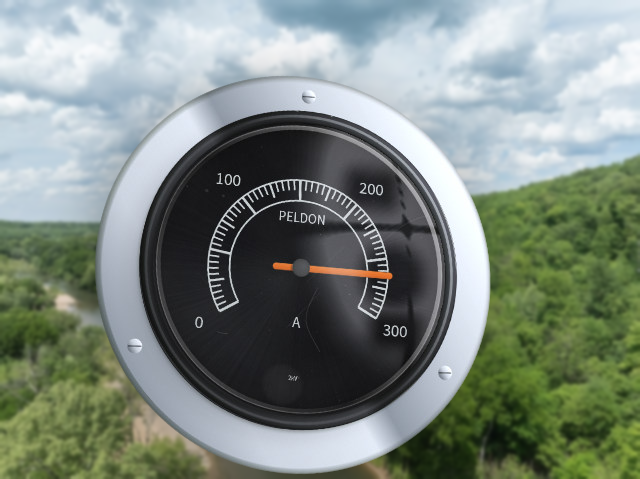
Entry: 265; A
